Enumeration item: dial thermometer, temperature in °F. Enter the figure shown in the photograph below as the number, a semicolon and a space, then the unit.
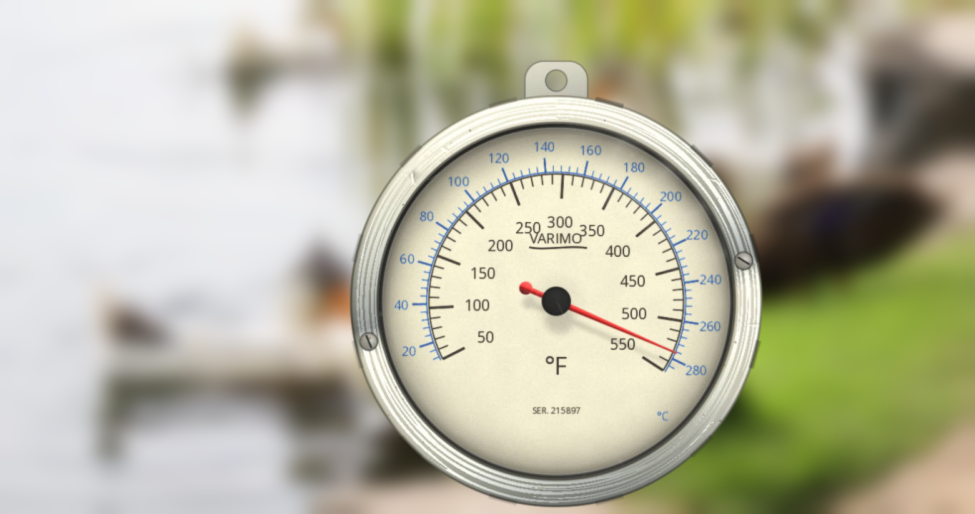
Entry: 530; °F
